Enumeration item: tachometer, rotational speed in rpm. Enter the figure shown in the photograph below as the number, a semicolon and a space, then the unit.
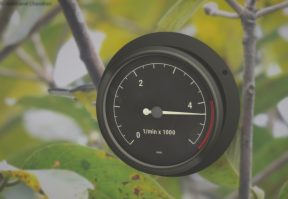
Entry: 4250; rpm
